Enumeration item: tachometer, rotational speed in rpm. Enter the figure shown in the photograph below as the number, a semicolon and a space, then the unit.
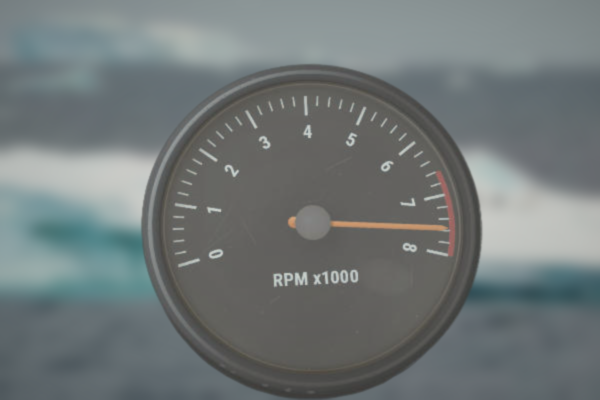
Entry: 7600; rpm
